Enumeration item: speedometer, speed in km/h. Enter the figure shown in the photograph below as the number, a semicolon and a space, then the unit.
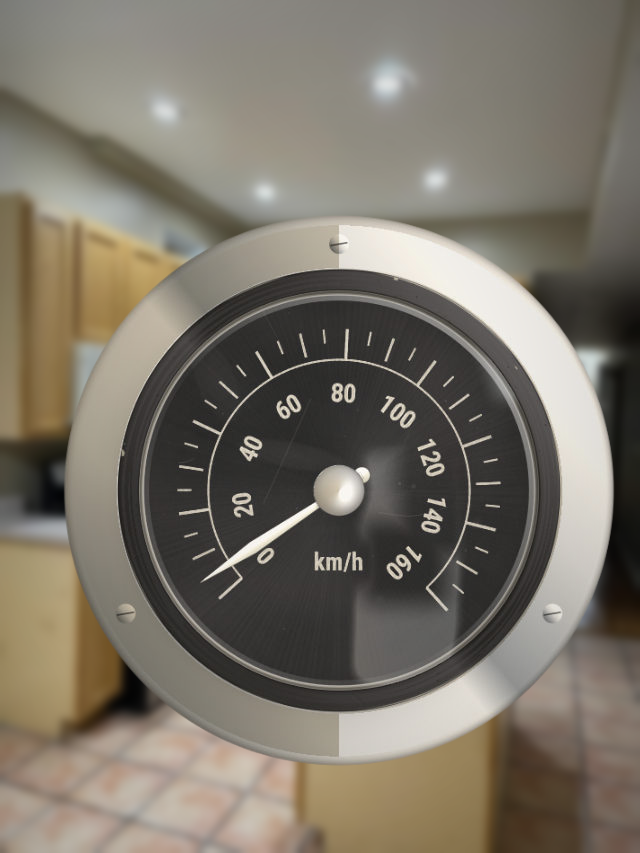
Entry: 5; km/h
